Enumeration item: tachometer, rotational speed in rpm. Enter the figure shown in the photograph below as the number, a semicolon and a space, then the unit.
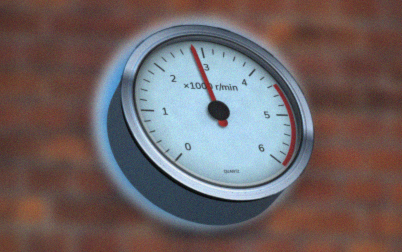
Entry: 2800; rpm
